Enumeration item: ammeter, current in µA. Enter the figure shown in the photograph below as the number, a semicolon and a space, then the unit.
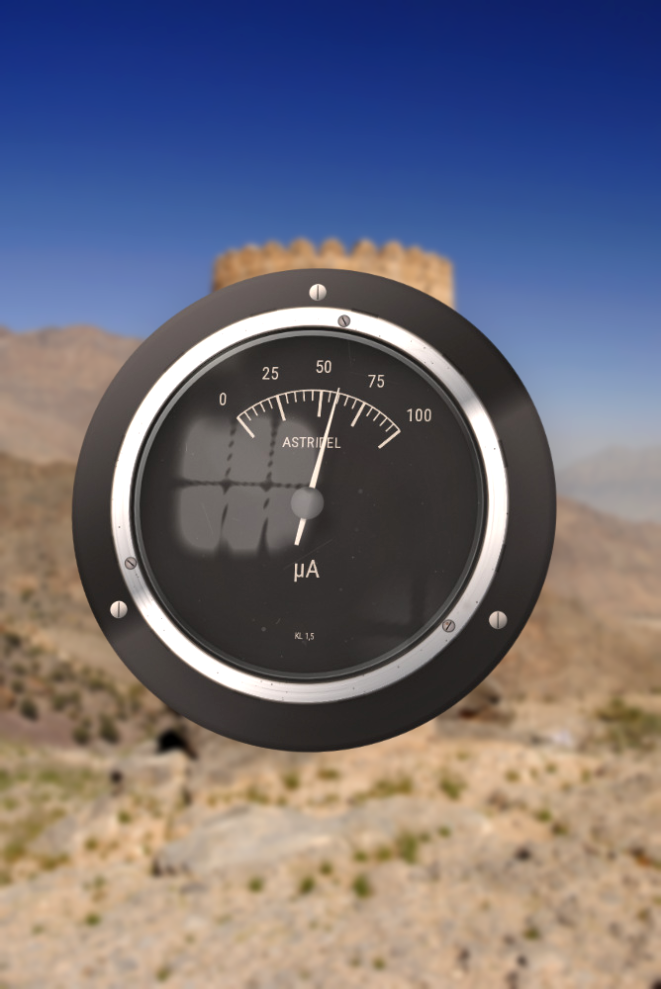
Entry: 60; µA
